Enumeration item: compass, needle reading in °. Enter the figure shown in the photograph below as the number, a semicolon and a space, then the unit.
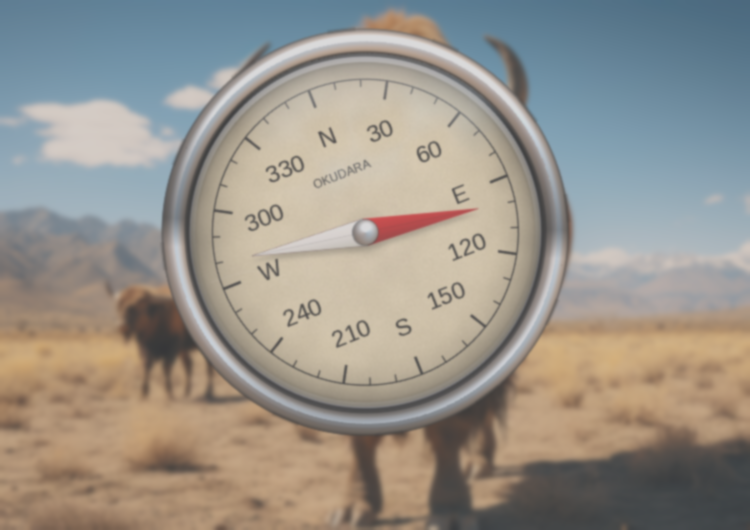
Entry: 100; °
